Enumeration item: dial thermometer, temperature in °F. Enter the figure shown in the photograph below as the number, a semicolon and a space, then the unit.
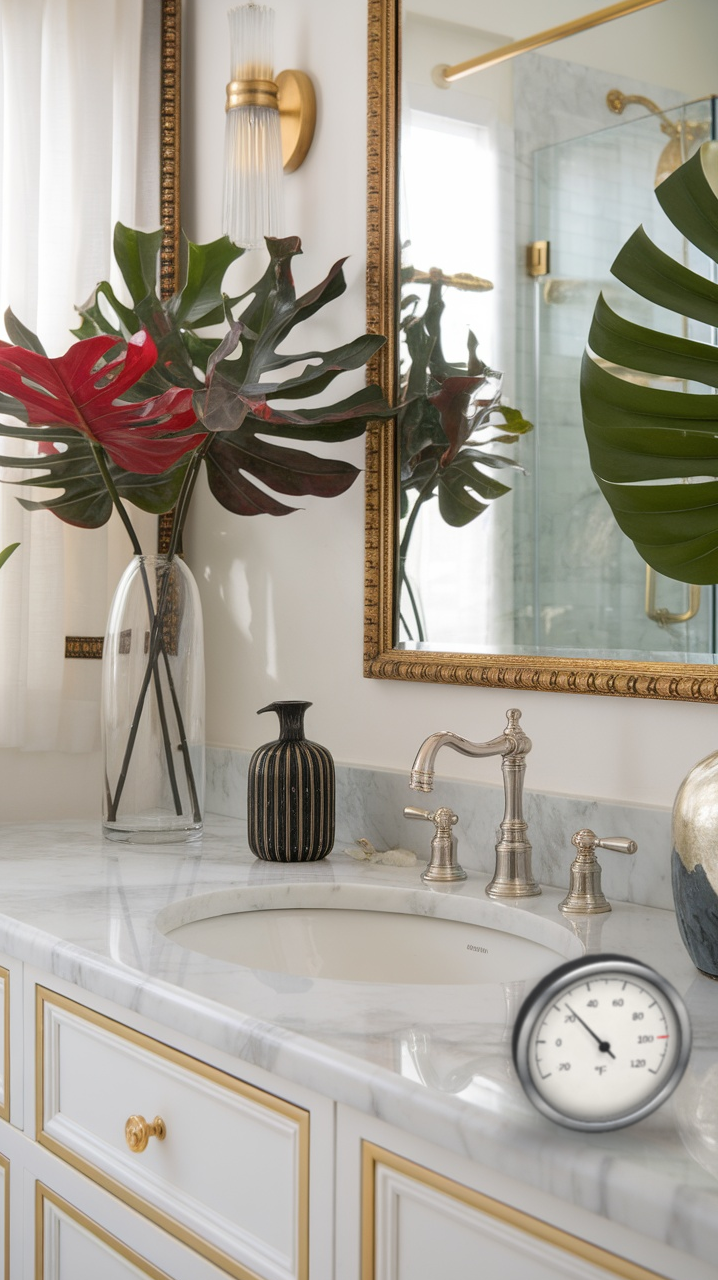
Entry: 25; °F
